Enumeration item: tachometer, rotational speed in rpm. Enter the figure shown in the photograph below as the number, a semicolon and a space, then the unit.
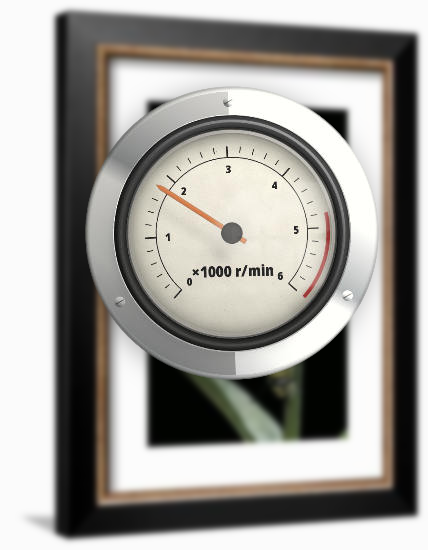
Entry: 1800; rpm
